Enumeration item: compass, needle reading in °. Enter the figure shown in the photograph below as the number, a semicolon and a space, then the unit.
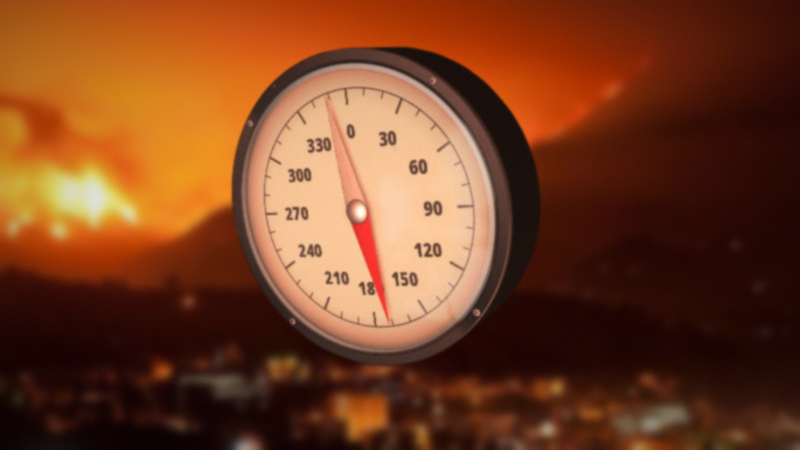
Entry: 170; °
